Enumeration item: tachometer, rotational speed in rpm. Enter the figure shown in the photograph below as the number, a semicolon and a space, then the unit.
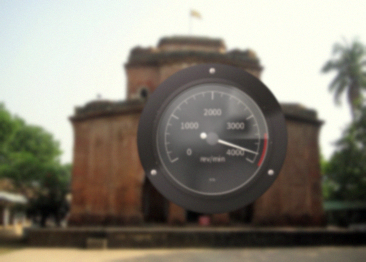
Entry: 3800; rpm
